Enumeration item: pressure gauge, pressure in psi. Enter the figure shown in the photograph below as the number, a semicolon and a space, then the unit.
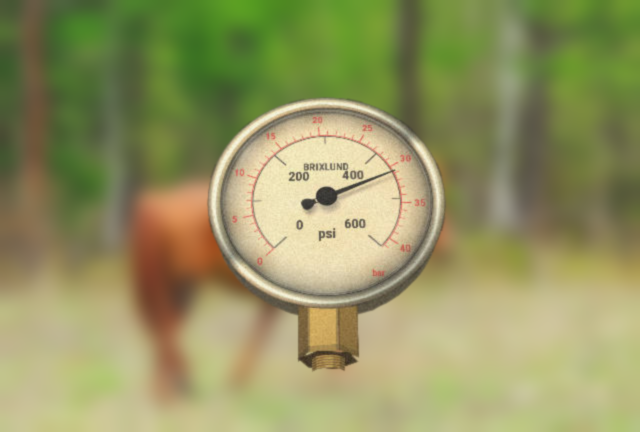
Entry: 450; psi
